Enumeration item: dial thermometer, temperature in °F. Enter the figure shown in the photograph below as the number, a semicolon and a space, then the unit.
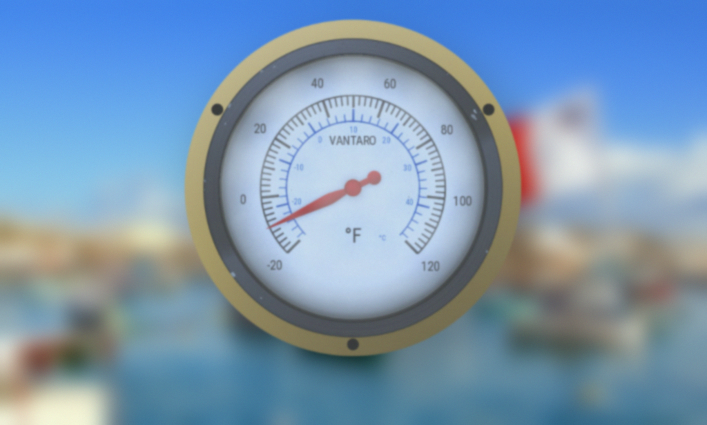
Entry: -10; °F
